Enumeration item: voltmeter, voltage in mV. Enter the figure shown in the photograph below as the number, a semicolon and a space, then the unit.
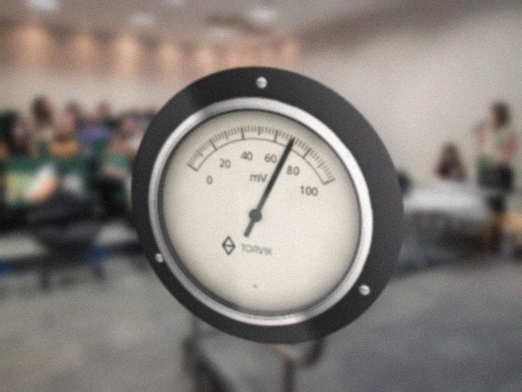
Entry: 70; mV
